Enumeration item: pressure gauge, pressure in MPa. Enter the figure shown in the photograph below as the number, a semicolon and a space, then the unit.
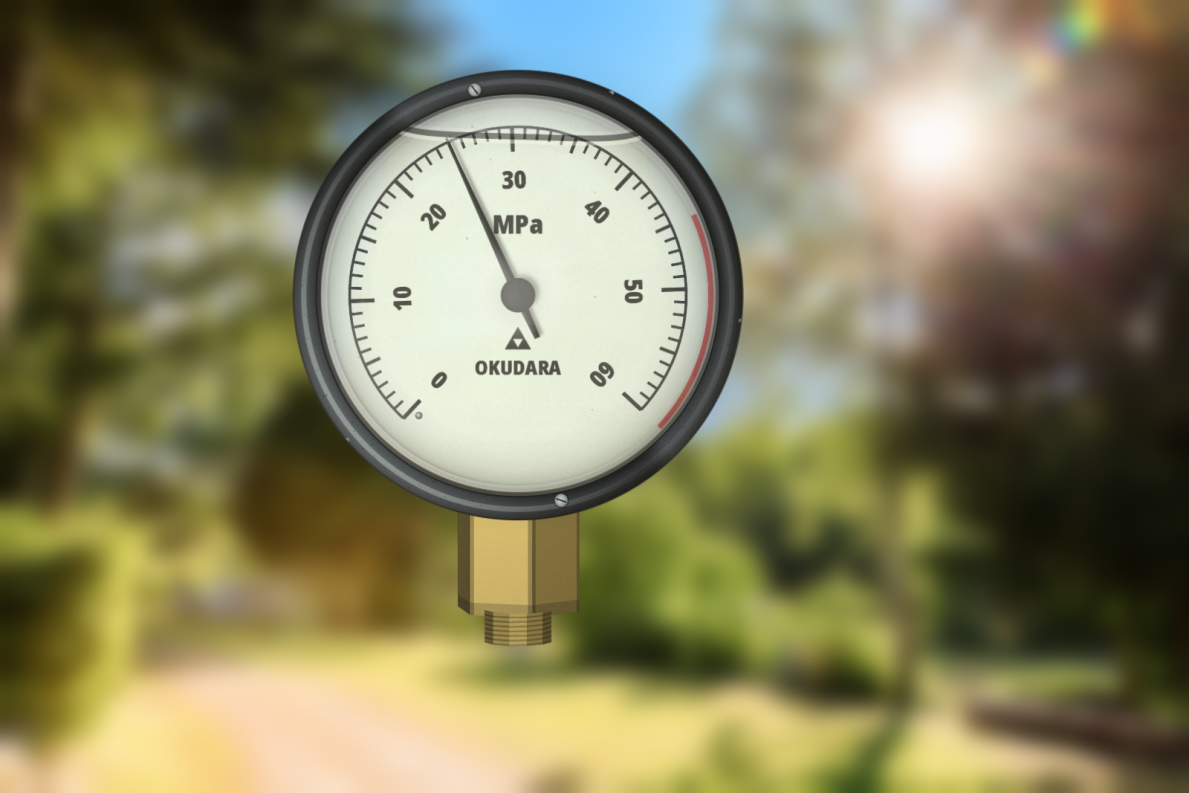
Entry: 25; MPa
